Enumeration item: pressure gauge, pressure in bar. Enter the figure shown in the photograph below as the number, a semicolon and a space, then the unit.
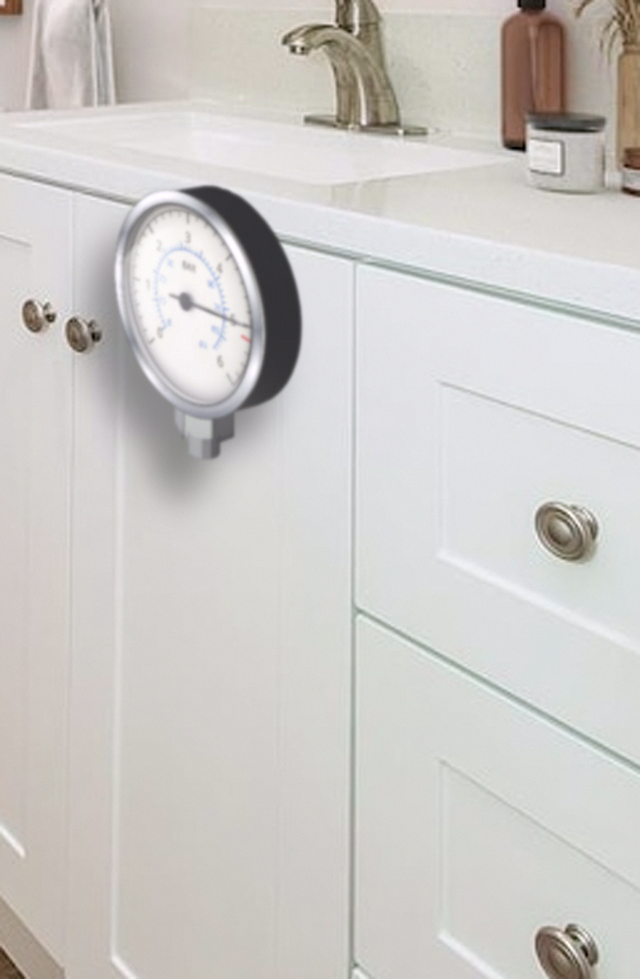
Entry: 5; bar
